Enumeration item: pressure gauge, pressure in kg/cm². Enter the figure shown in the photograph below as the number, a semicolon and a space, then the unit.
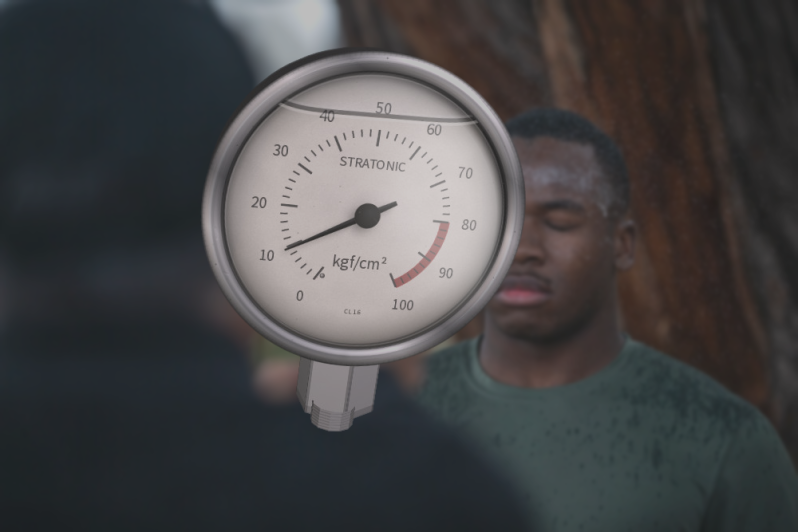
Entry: 10; kg/cm²
